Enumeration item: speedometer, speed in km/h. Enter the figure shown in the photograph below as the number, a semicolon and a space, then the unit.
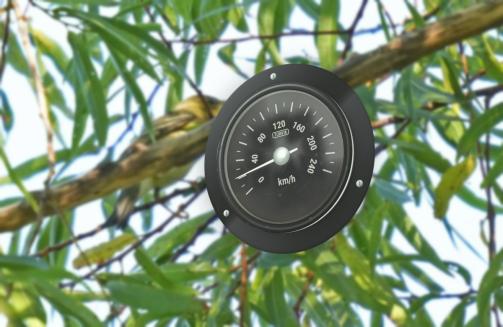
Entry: 20; km/h
